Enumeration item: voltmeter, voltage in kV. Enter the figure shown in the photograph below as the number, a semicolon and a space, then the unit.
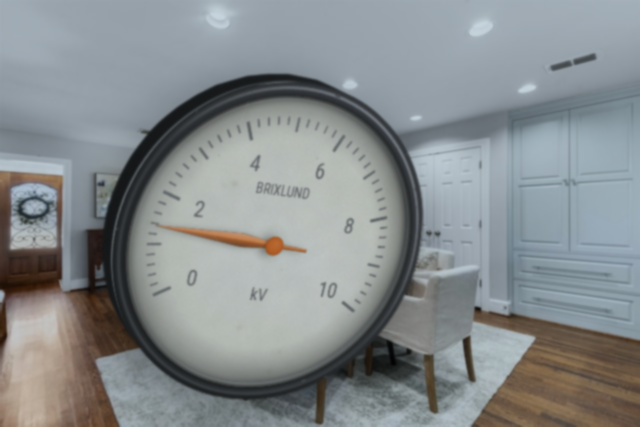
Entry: 1.4; kV
